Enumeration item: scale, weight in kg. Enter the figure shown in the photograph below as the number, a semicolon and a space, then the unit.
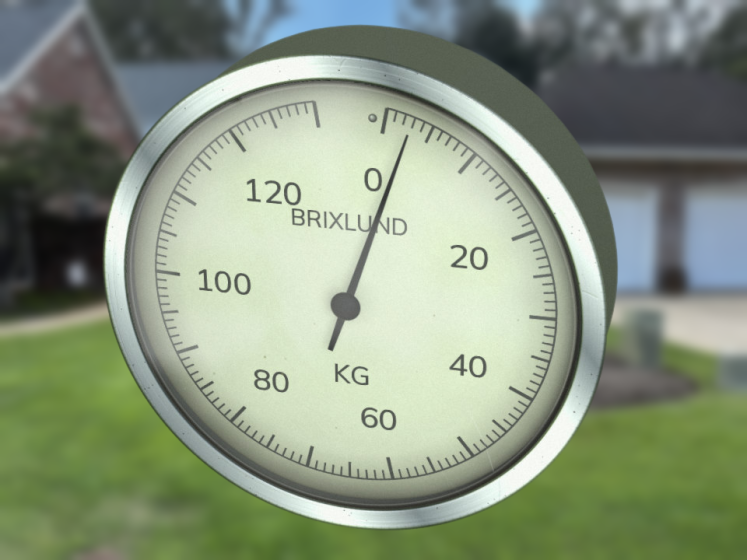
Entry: 3; kg
